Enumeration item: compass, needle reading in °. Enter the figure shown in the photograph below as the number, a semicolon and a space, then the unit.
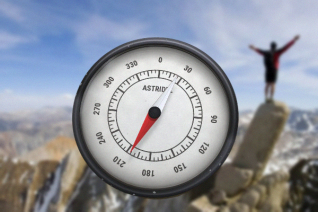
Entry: 205; °
